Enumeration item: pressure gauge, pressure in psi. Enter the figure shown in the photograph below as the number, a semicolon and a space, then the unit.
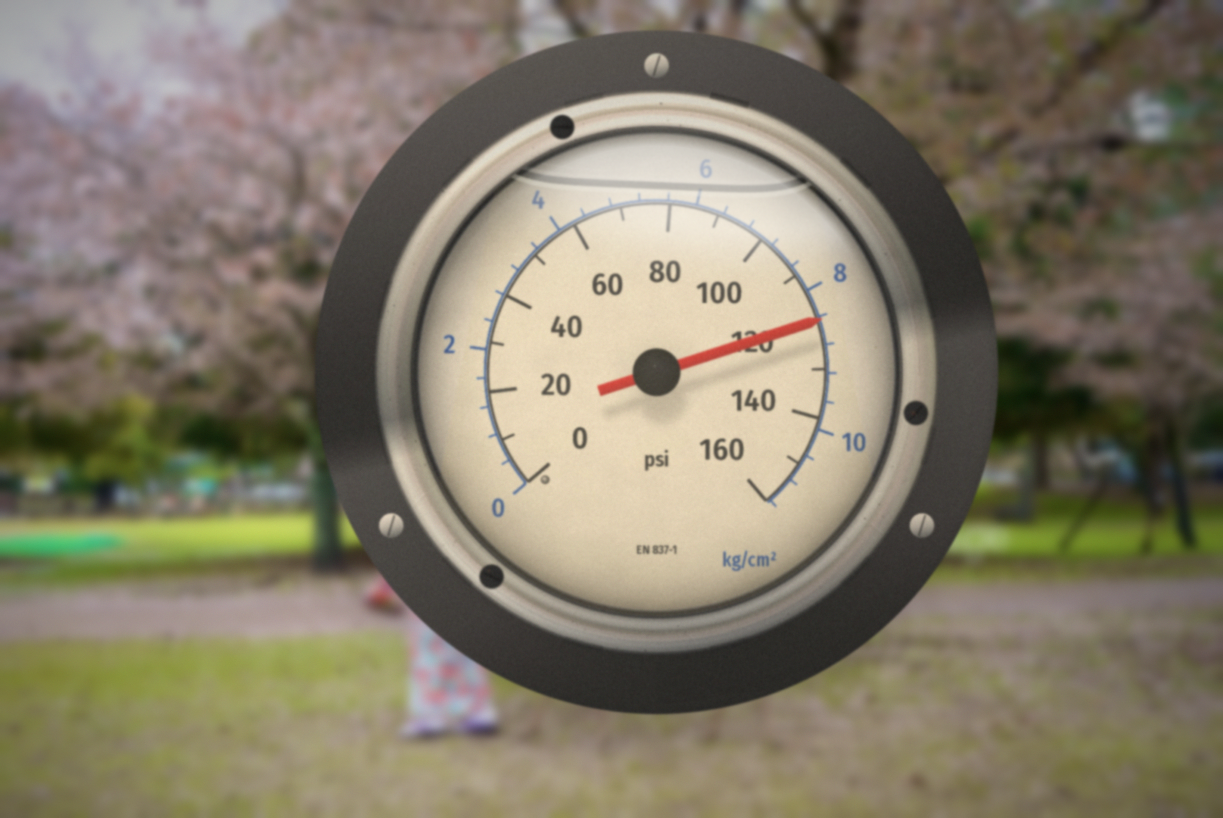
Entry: 120; psi
